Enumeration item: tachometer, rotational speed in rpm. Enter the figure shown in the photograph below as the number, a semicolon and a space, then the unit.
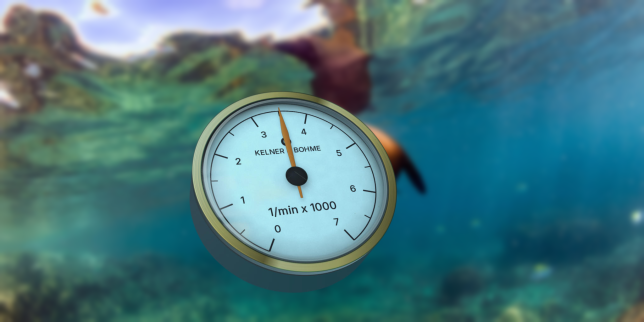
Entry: 3500; rpm
